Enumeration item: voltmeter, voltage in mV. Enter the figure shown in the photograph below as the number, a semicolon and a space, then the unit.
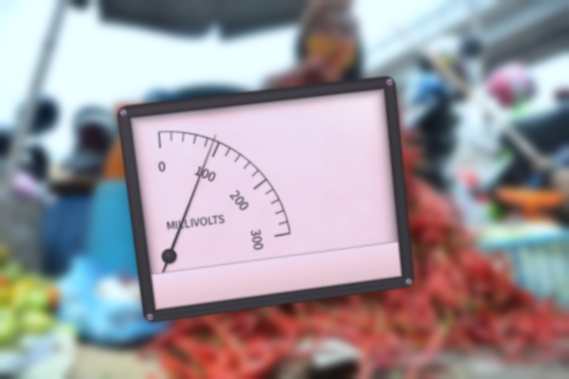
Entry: 90; mV
